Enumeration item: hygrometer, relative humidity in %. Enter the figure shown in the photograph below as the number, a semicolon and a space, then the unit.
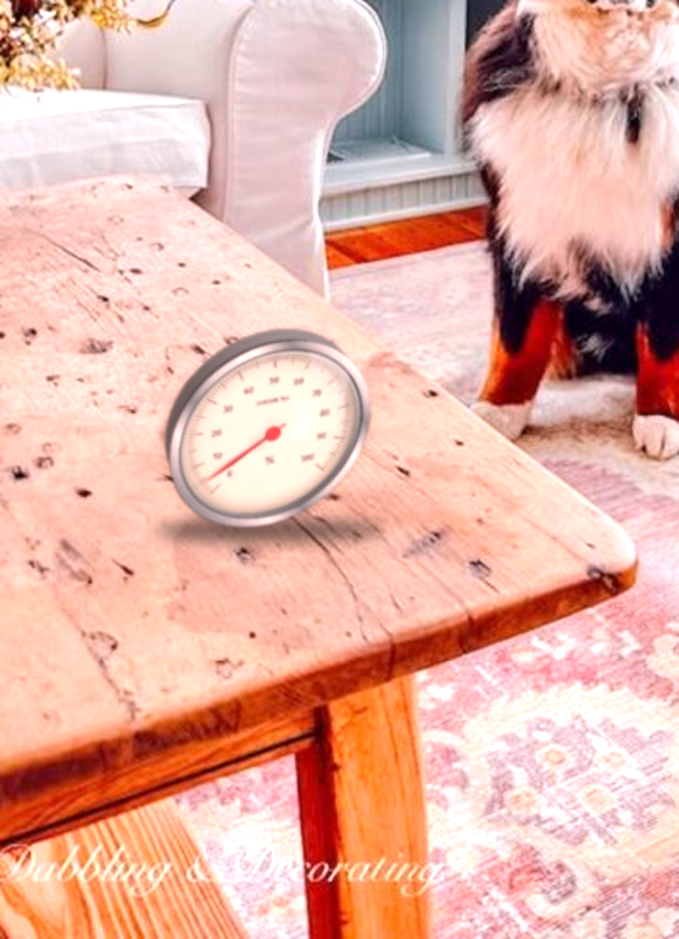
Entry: 5; %
